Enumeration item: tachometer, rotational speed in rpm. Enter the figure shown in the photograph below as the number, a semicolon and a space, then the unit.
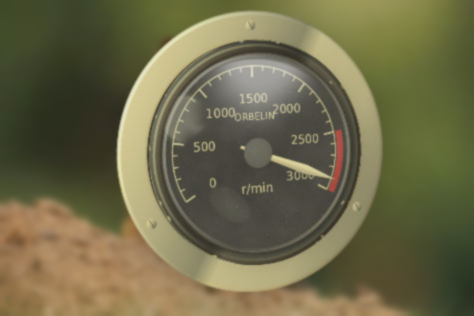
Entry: 2900; rpm
